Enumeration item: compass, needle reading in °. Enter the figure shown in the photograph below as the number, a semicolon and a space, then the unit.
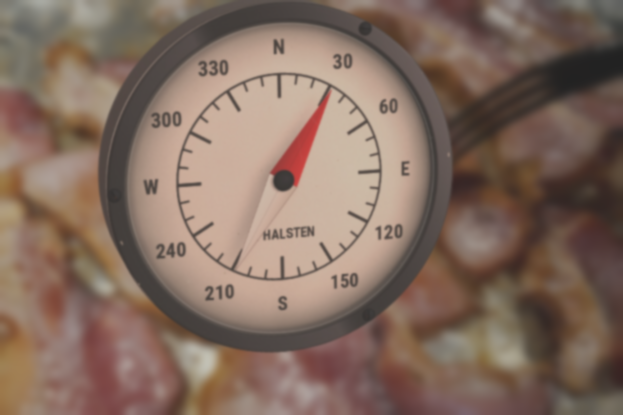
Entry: 30; °
